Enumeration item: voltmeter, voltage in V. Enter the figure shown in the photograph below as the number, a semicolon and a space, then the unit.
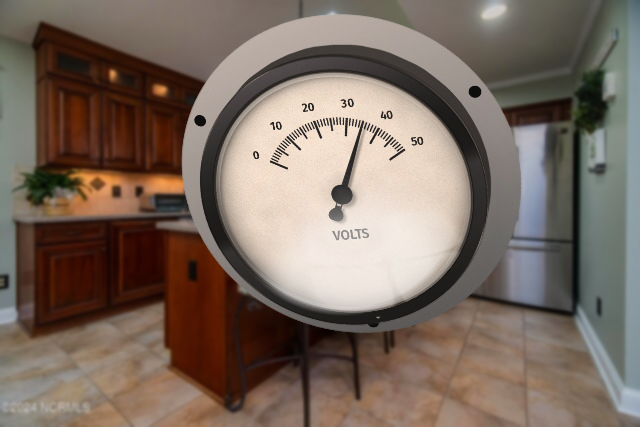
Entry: 35; V
